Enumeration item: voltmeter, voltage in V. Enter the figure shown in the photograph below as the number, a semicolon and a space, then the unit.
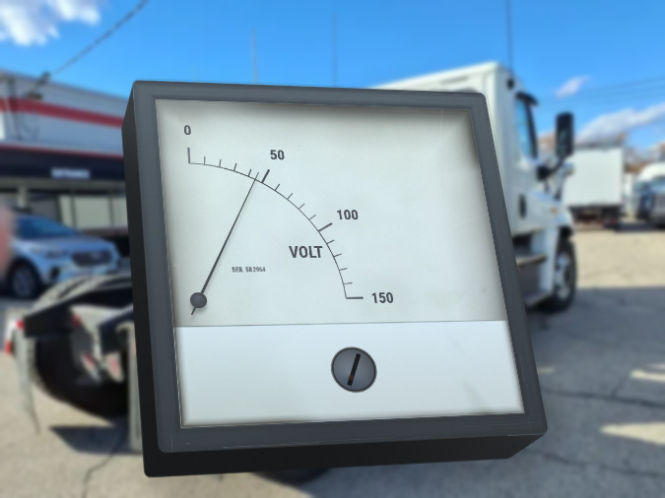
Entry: 45; V
